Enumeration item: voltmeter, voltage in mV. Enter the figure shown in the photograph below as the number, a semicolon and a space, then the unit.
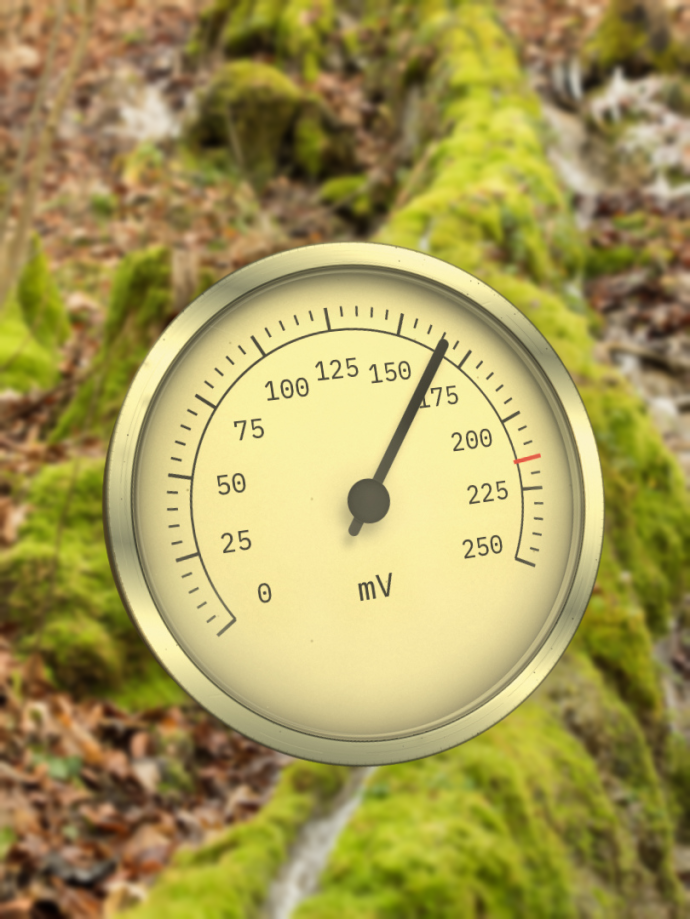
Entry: 165; mV
